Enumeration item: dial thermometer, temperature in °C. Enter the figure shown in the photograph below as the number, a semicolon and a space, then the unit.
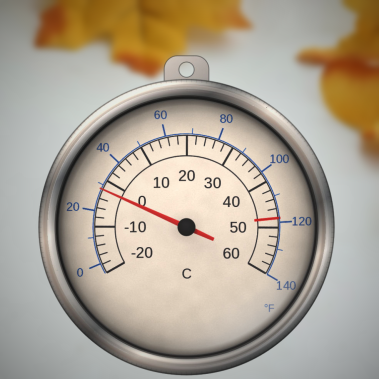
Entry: -2; °C
